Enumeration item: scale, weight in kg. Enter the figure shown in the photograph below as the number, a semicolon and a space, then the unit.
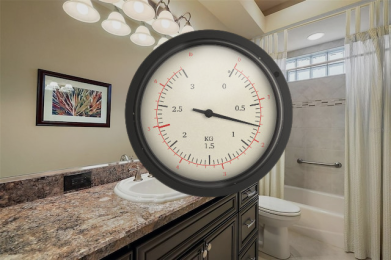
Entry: 0.75; kg
